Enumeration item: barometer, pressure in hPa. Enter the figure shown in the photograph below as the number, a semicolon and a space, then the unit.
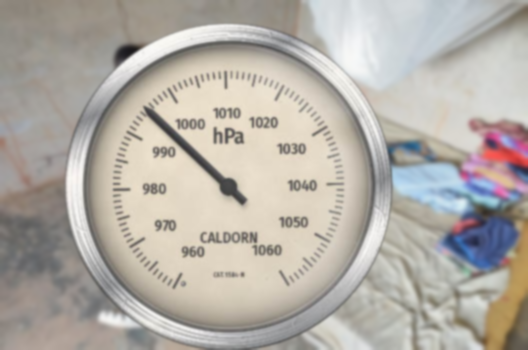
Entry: 995; hPa
